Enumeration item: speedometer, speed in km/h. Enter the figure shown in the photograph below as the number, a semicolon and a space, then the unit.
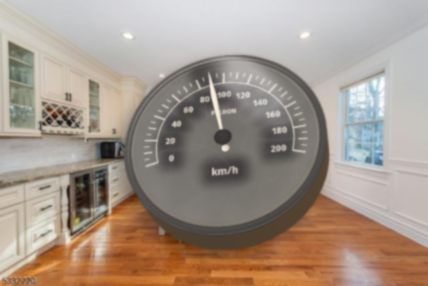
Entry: 90; km/h
